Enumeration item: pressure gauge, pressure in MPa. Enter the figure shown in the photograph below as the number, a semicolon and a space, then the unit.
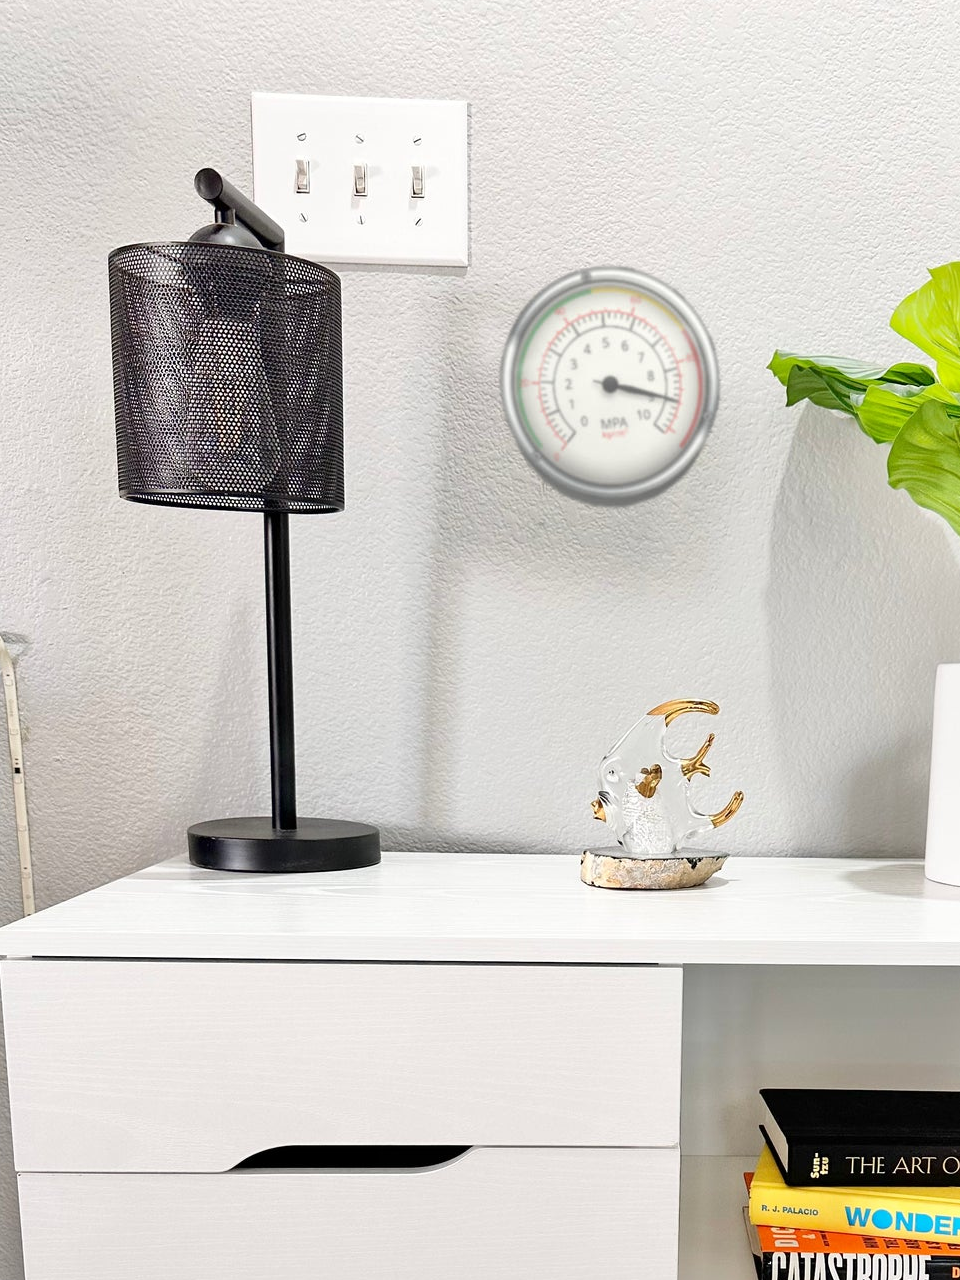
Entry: 9; MPa
